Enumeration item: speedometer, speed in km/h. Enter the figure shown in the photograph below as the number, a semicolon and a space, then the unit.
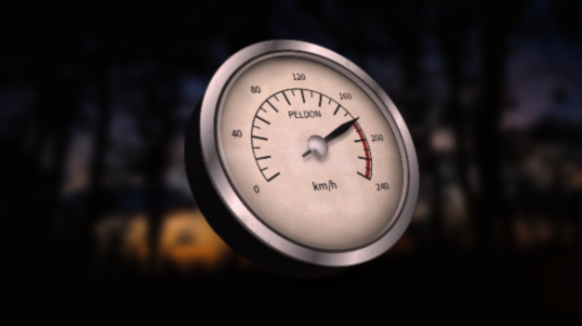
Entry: 180; km/h
